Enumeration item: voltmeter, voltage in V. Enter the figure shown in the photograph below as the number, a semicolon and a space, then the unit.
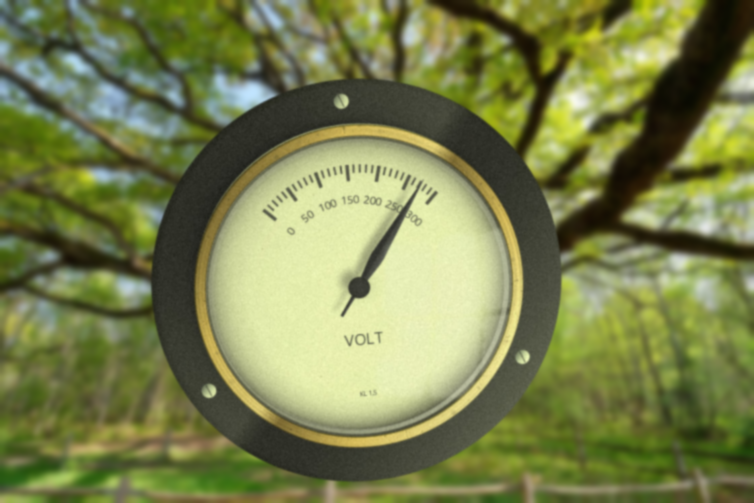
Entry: 270; V
